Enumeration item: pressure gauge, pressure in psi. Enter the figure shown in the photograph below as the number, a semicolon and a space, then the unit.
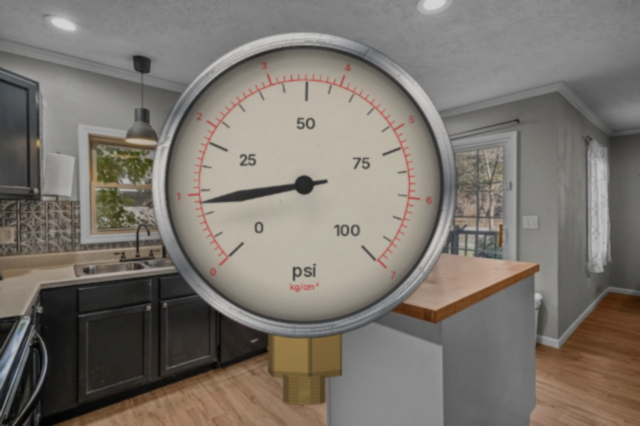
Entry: 12.5; psi
